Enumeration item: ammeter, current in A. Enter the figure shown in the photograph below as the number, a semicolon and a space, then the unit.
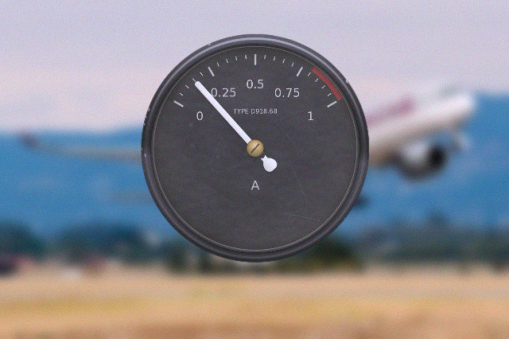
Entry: 0.15; A
